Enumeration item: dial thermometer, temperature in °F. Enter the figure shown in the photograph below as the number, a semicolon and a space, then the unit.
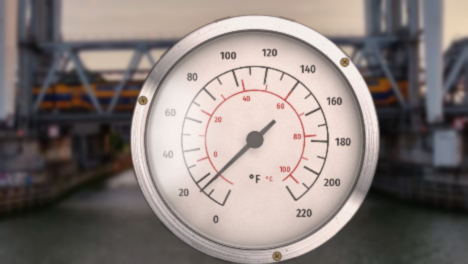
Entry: 15; °F
